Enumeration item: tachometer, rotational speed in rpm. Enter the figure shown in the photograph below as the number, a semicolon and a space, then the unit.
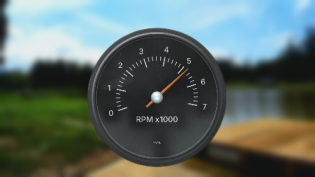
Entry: 5200; rpm
